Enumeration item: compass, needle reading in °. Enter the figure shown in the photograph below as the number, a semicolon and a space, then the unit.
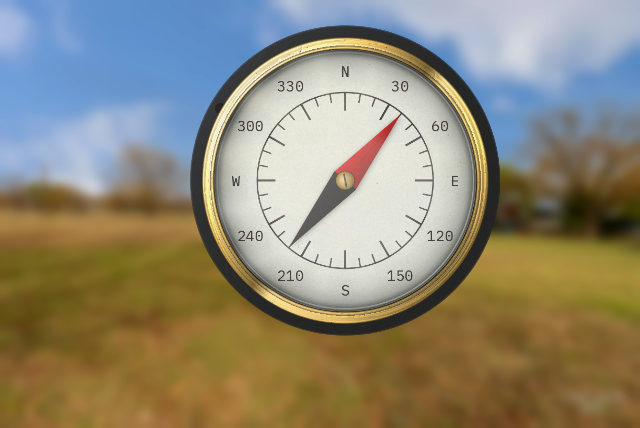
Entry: 40; °
